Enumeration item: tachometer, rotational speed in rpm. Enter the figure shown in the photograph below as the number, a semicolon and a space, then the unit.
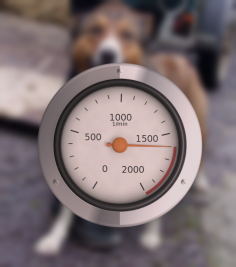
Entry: 1600; rpm
